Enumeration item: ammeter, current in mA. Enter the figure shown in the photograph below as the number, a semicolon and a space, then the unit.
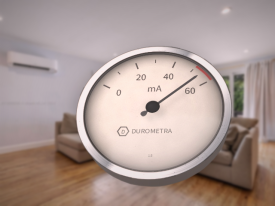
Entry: 55; mA
